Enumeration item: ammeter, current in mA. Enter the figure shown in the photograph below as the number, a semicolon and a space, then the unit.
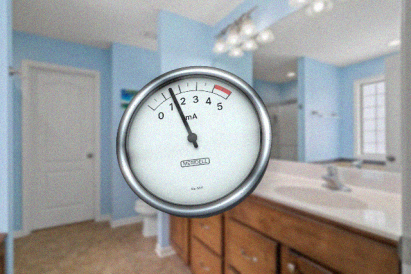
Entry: 1.5; mA
